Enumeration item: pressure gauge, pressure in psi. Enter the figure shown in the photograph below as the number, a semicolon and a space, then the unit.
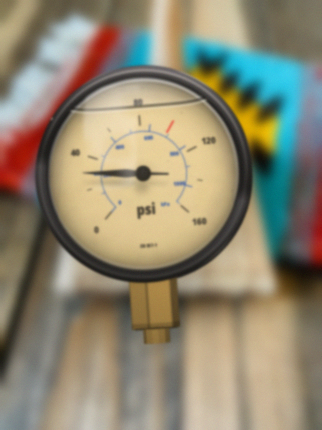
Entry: 30; psi
